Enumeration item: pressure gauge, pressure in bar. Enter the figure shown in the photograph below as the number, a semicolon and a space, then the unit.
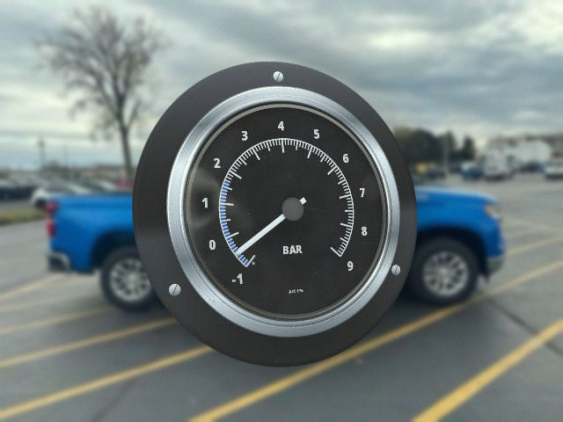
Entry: -0.5; bar
